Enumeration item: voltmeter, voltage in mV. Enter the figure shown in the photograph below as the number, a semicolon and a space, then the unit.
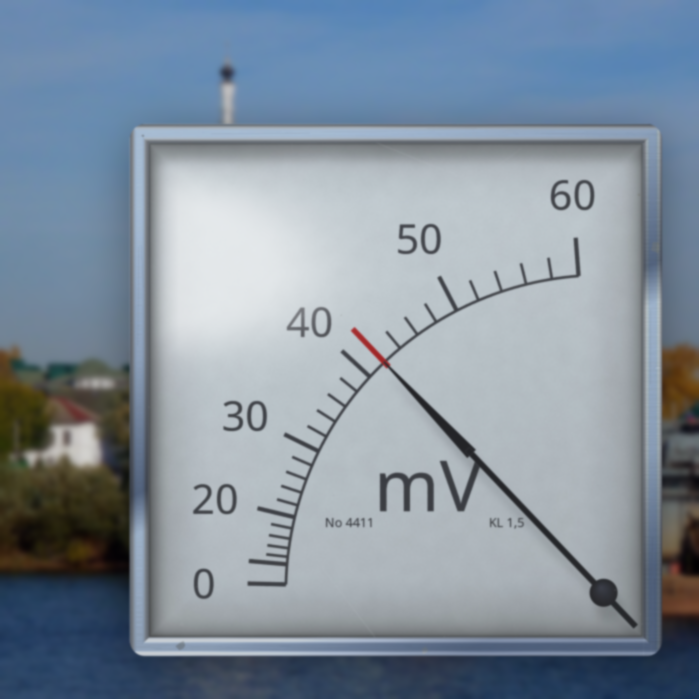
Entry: 42; mV
